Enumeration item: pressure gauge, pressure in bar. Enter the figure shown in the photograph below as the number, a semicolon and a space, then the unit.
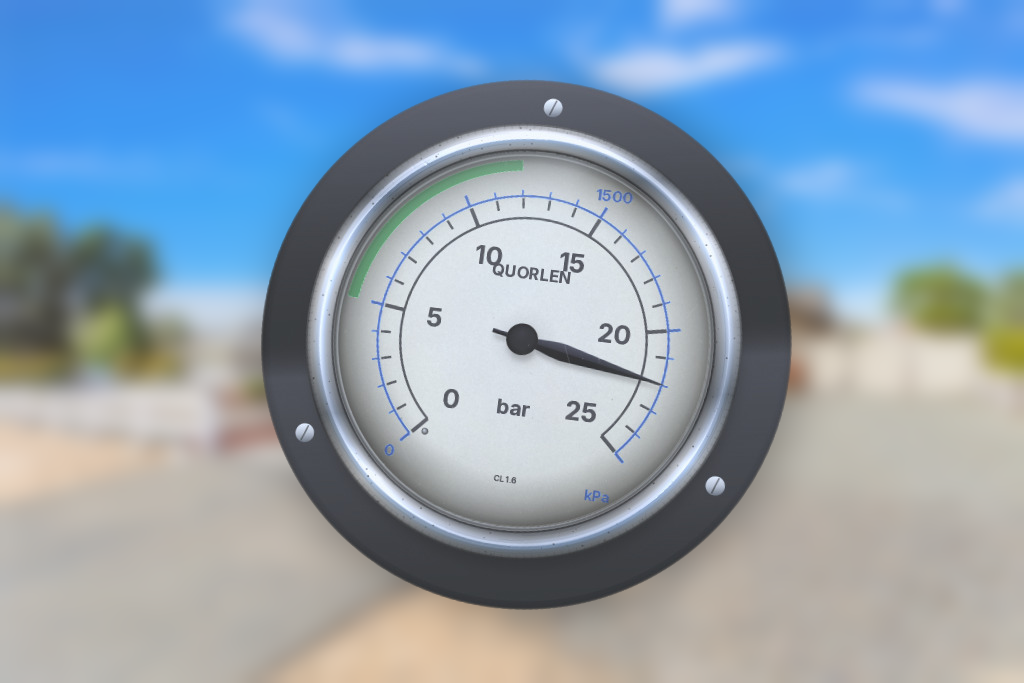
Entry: 22; bar
